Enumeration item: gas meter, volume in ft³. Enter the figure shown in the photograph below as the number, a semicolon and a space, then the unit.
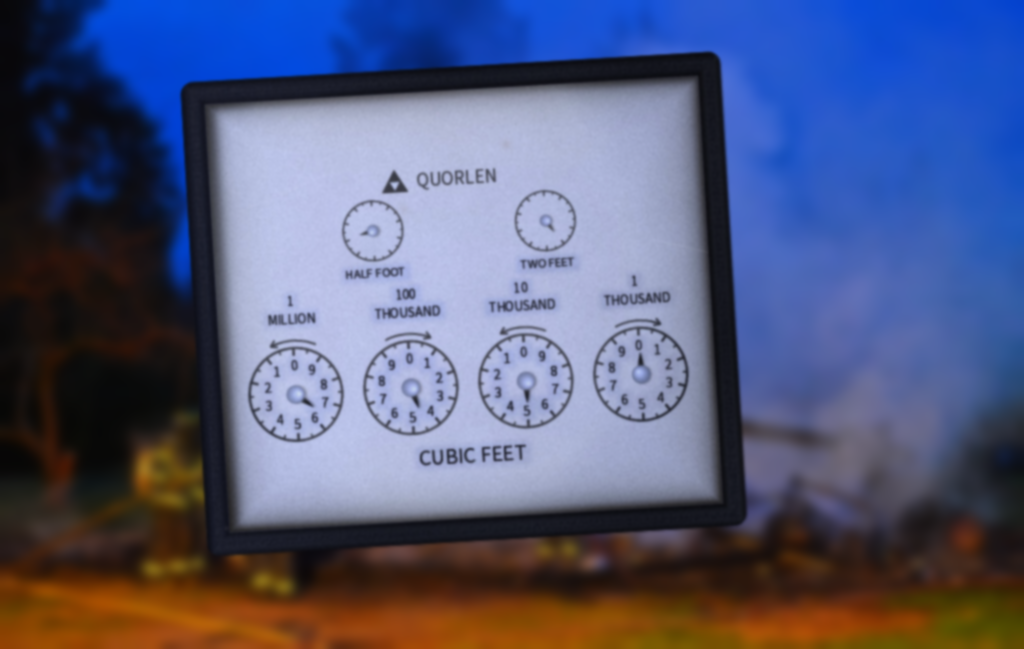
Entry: 645000; ft³
